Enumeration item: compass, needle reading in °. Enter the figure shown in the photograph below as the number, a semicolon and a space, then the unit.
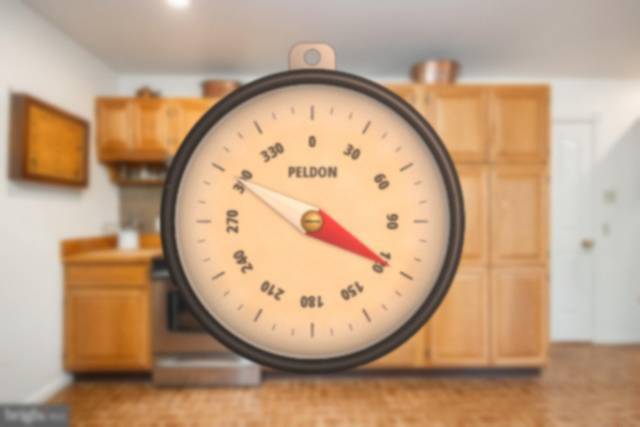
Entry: 120; °
